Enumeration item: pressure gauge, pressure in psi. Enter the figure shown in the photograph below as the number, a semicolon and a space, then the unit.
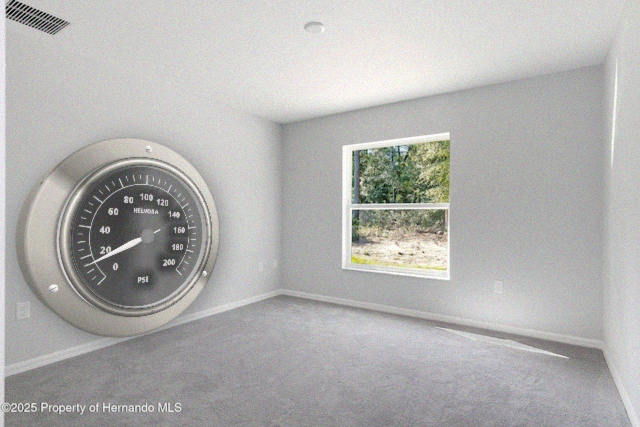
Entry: 15; psi
